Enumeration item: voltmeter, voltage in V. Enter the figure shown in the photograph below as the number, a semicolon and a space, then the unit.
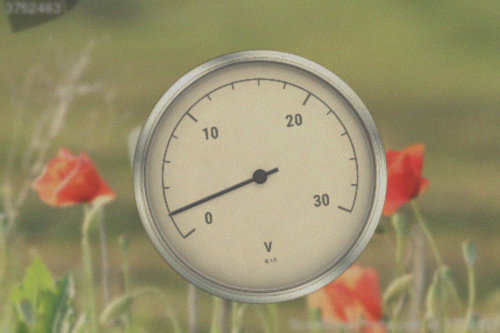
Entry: 2; V
